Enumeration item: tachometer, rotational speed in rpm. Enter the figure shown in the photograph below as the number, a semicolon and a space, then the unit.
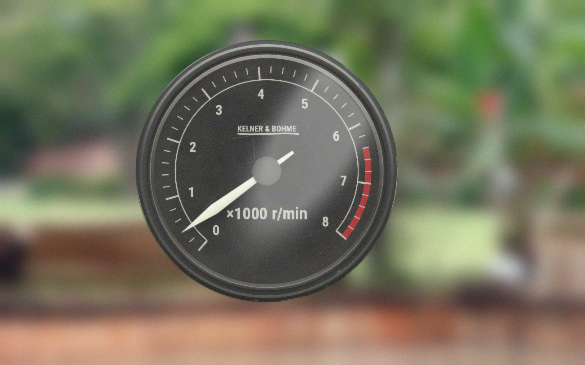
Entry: 400; rpm
